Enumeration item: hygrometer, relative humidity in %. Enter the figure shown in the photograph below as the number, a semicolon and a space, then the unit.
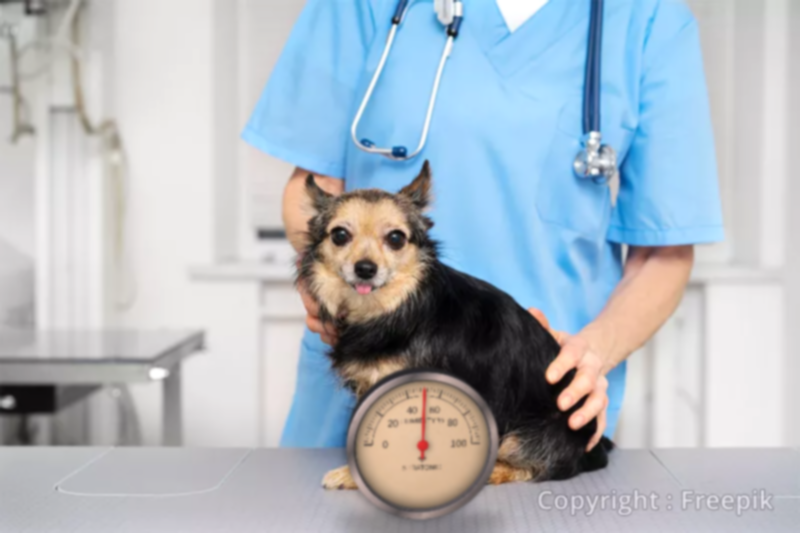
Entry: 50; %
